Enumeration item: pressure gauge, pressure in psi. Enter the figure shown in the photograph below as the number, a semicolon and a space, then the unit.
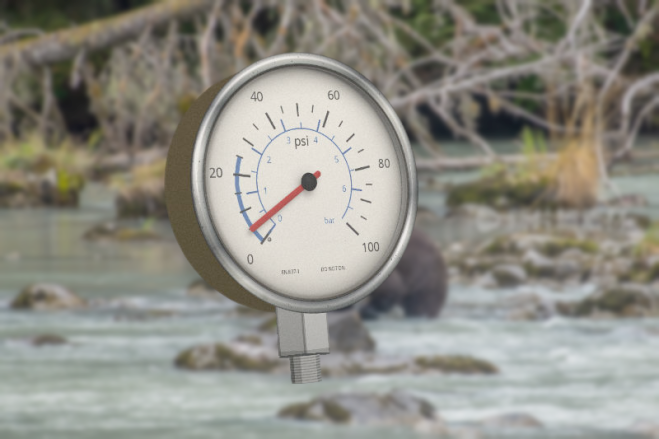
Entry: 5; psi
